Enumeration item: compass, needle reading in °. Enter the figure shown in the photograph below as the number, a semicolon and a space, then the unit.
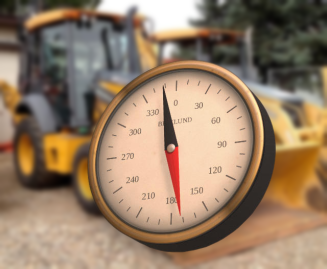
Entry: 170; °
